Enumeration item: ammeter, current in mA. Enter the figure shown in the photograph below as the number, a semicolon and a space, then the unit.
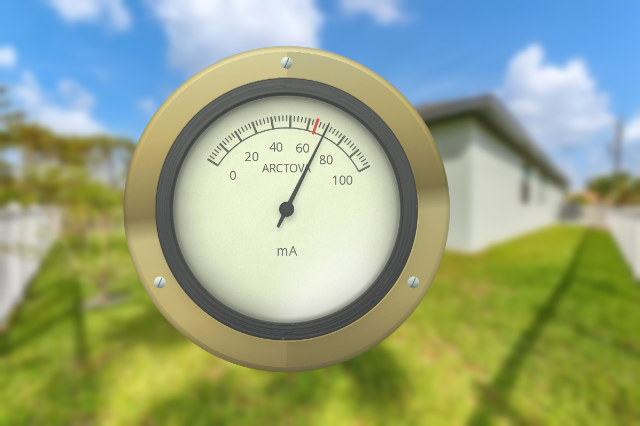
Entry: 70; mA
